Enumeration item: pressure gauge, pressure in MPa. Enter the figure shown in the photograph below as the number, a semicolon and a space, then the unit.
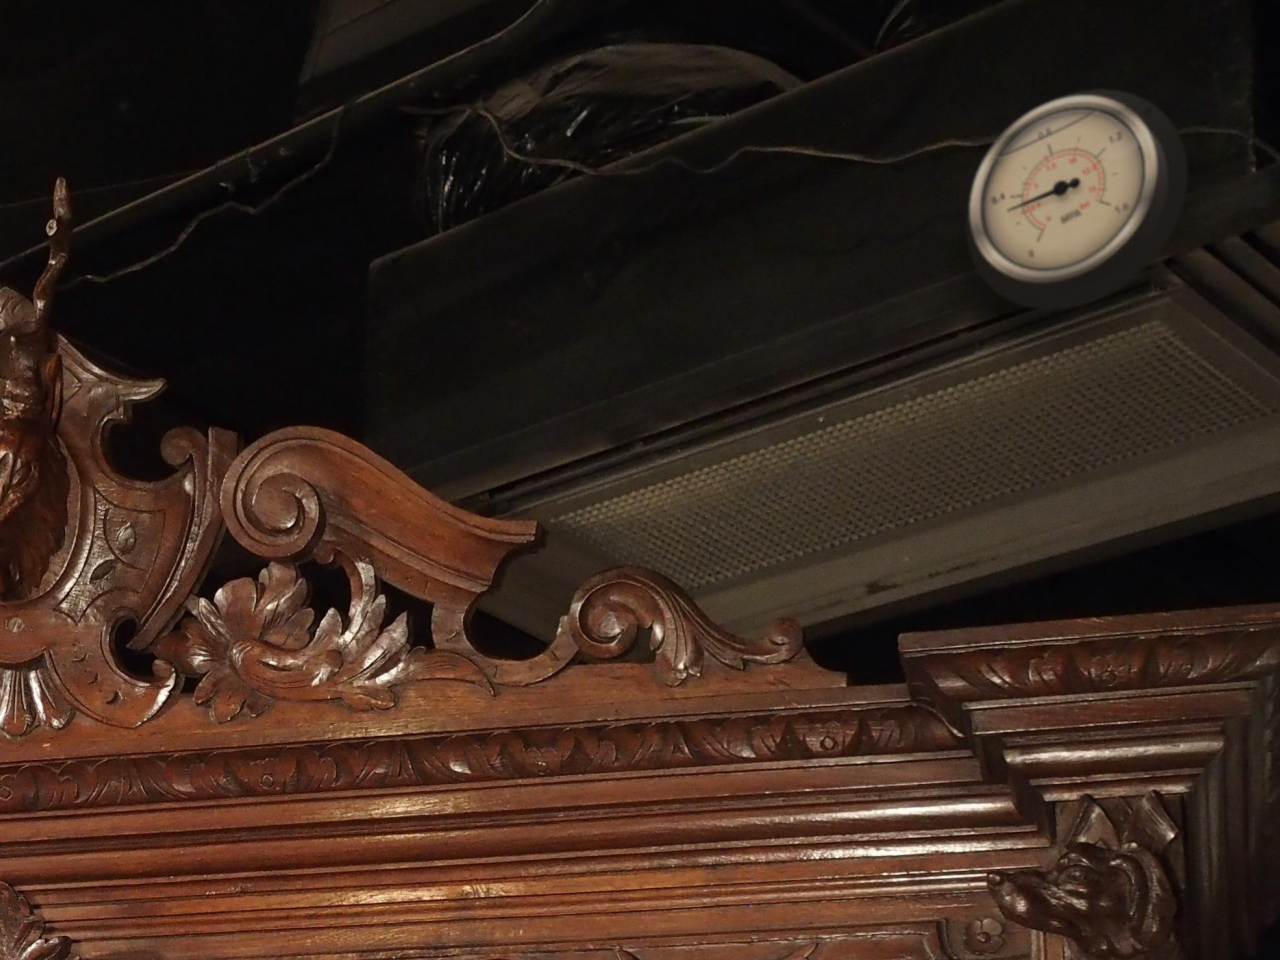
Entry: 0.3; MPa
